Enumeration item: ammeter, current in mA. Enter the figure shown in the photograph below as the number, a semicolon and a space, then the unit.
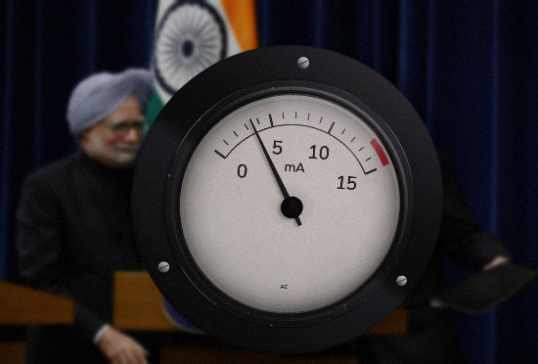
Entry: 3.5; mA
